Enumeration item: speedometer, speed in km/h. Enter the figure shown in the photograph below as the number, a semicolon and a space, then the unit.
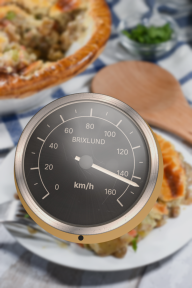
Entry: 145; km/h
